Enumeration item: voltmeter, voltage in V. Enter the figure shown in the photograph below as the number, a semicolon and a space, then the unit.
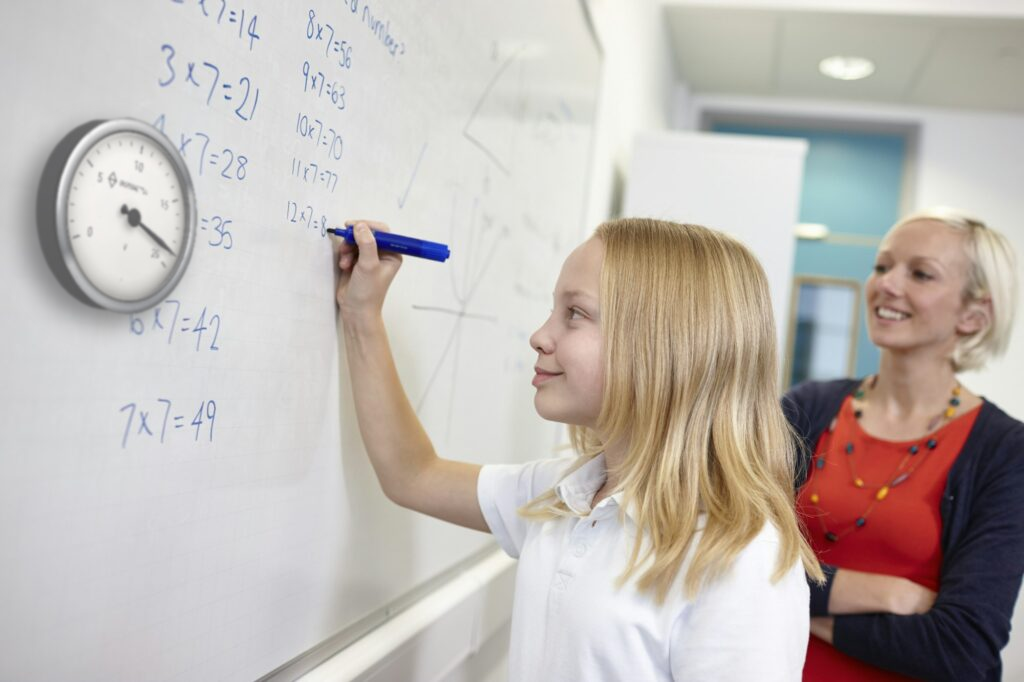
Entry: 19; V
